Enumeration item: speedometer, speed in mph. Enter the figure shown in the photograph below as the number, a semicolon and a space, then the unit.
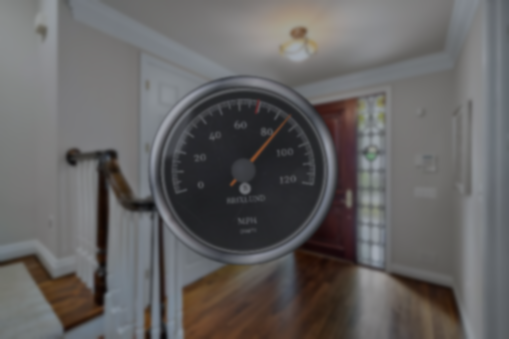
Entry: 85; mph
